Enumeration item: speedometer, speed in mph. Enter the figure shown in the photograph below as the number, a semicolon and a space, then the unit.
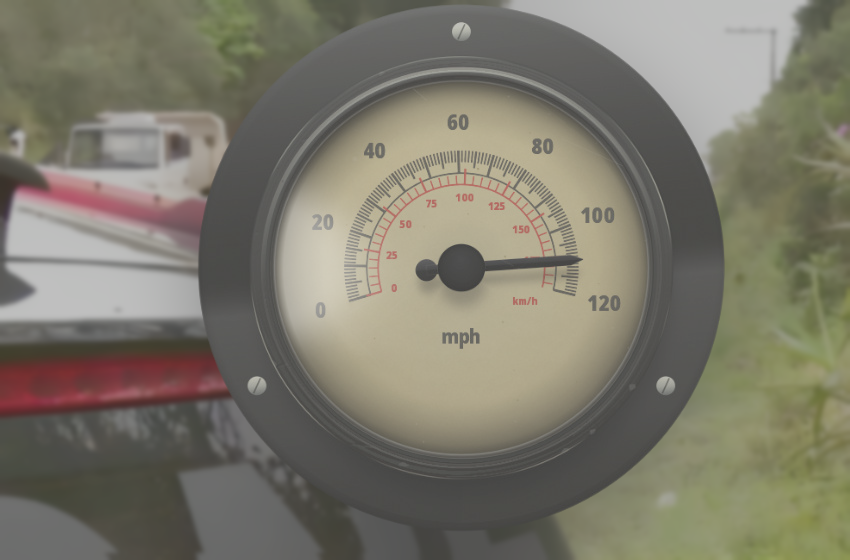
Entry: 110; mph
